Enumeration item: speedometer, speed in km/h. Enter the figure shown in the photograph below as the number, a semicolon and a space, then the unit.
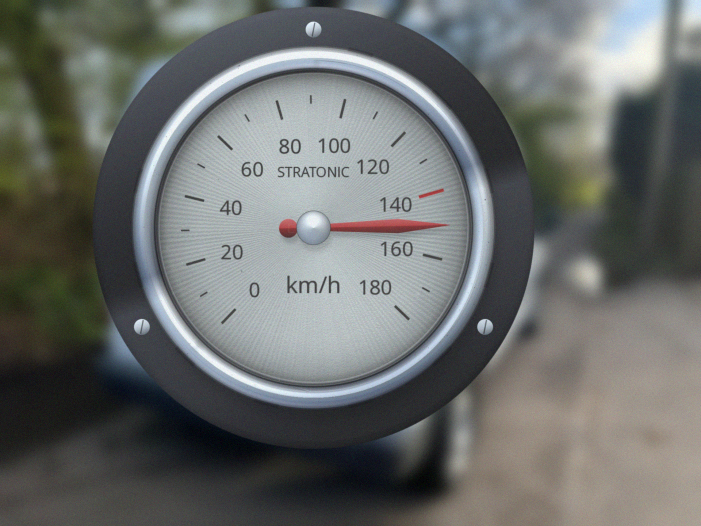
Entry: 150; km/h
